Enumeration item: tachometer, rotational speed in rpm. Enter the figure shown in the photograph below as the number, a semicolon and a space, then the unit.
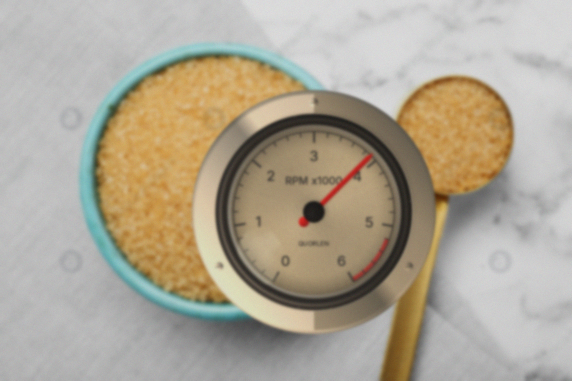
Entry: 3900; rpm
